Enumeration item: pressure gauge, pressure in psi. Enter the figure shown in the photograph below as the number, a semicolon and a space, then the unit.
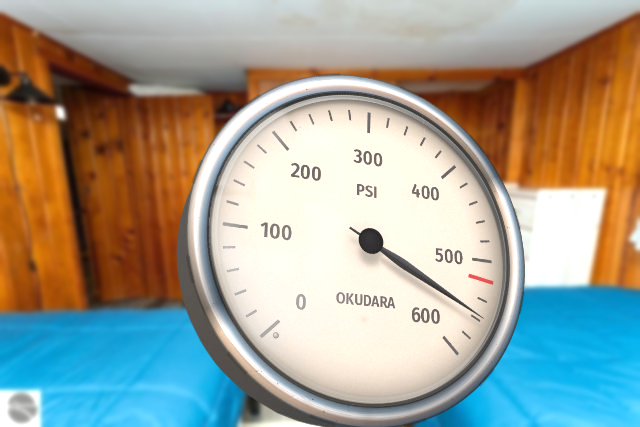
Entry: 560; psi
